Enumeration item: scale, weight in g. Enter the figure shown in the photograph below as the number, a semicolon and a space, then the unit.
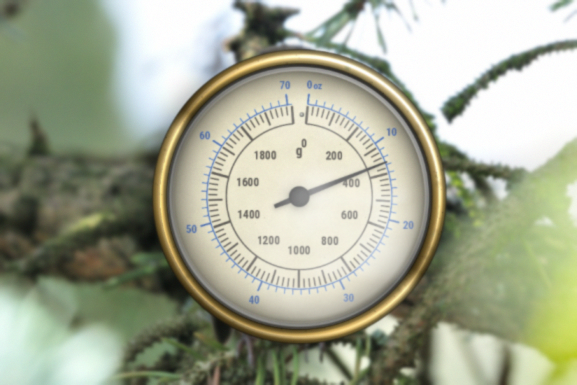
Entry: 360; g
